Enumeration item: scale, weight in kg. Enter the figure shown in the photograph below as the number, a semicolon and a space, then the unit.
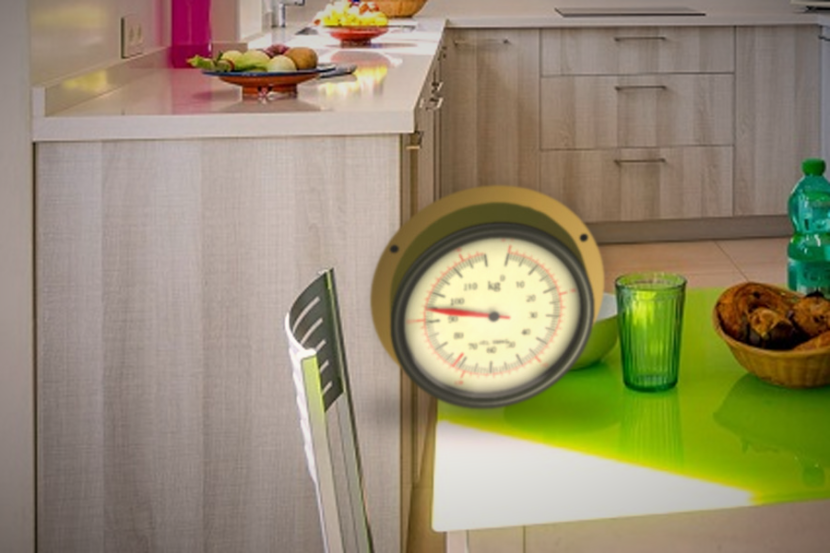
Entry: 95; kg
